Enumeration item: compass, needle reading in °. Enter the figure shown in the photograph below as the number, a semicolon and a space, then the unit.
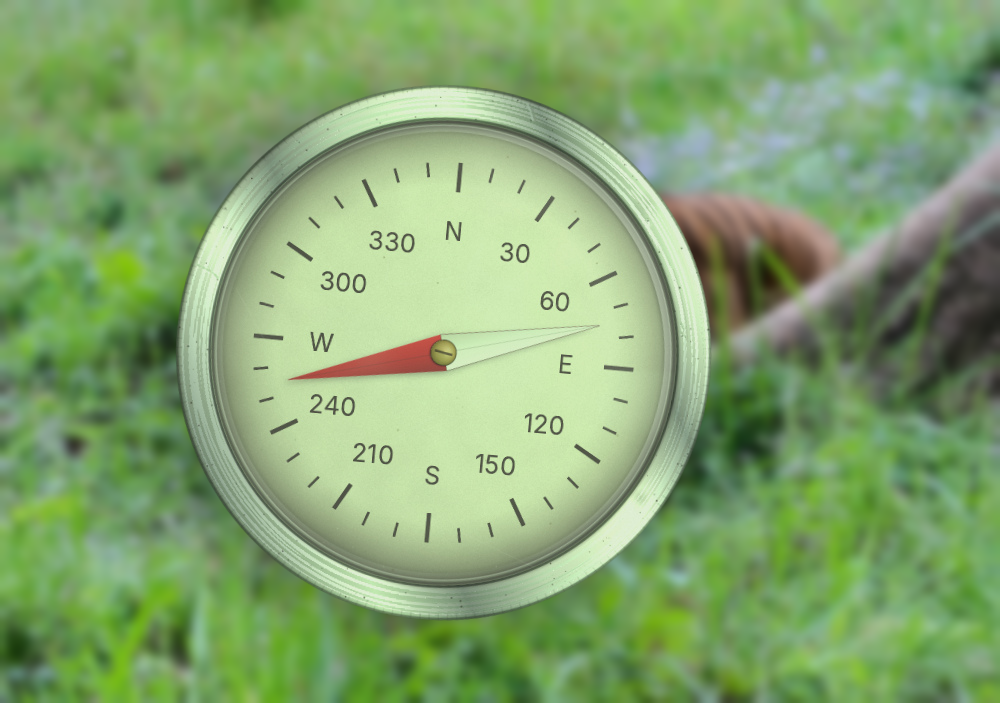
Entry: 255; °
